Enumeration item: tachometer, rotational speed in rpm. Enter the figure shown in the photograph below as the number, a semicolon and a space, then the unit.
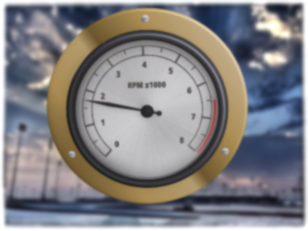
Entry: 1750; rpm
